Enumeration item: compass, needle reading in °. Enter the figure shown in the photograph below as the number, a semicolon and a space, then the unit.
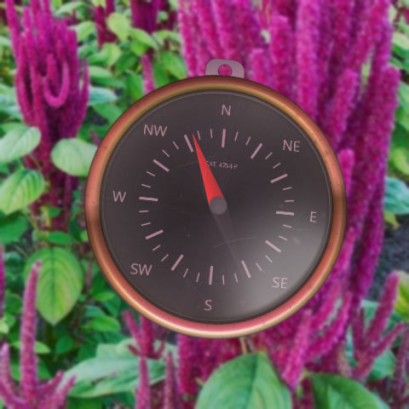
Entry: 335; °
